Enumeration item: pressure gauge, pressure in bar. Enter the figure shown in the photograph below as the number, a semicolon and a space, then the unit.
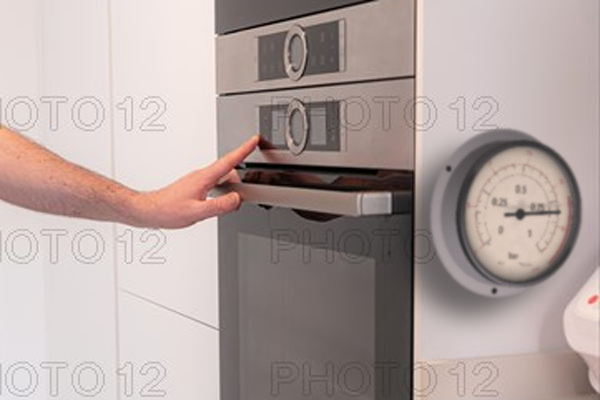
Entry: 0.8; bar
